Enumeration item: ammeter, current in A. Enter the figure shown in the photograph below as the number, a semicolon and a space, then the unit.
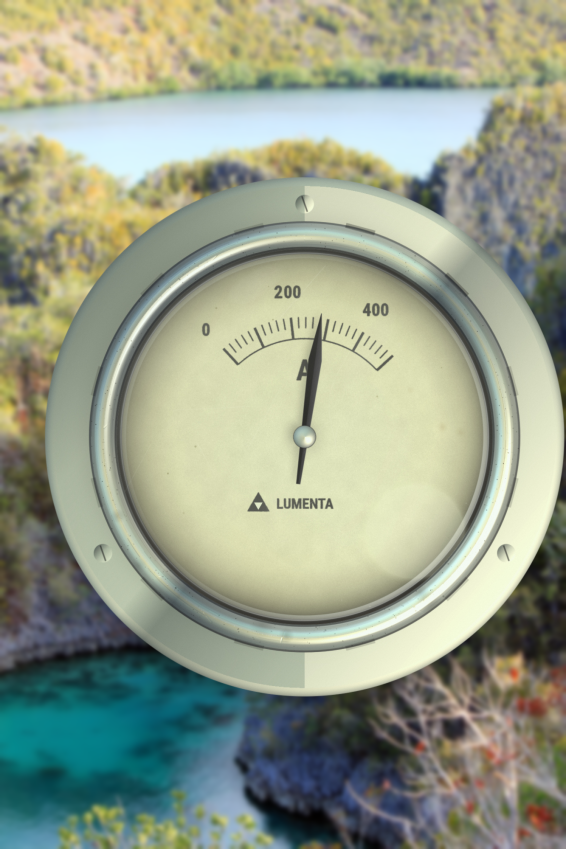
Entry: 280; A
